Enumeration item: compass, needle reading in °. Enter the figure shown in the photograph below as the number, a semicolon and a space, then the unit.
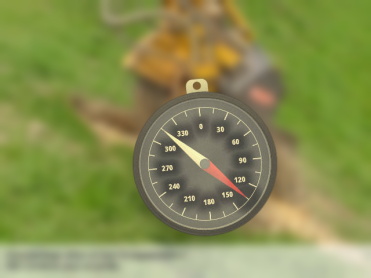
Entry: 135; °
